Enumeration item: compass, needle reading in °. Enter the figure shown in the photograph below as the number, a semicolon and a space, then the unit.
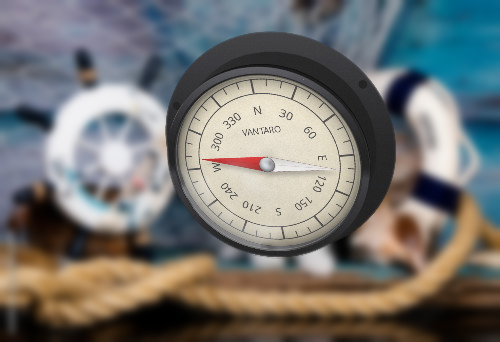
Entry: 280; °
